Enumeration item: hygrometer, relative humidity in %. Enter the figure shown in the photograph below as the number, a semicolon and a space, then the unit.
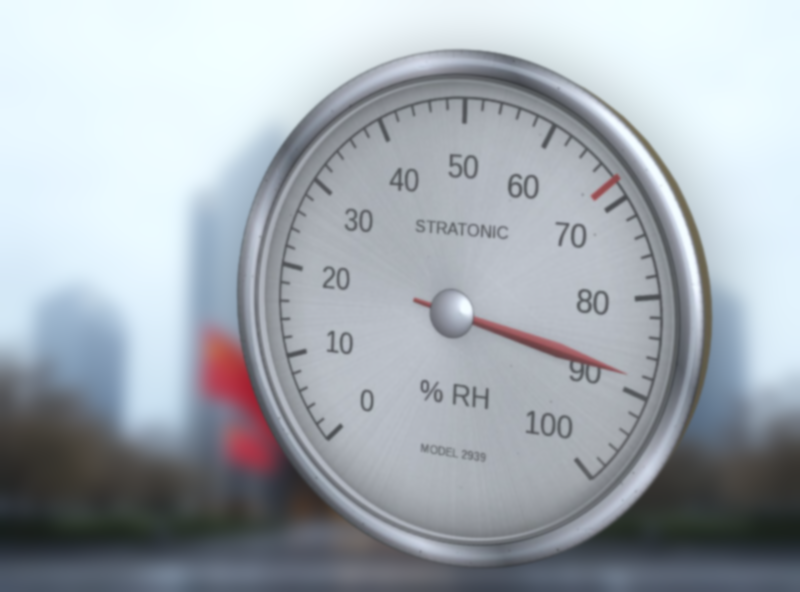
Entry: 88; %
